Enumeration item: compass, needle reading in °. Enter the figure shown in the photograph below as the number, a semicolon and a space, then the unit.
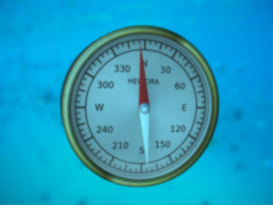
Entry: 355; °
